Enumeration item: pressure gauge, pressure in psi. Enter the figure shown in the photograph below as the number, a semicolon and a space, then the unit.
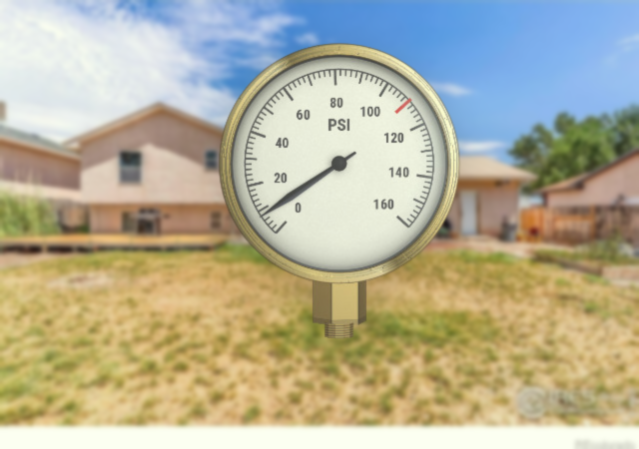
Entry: 8; psi
